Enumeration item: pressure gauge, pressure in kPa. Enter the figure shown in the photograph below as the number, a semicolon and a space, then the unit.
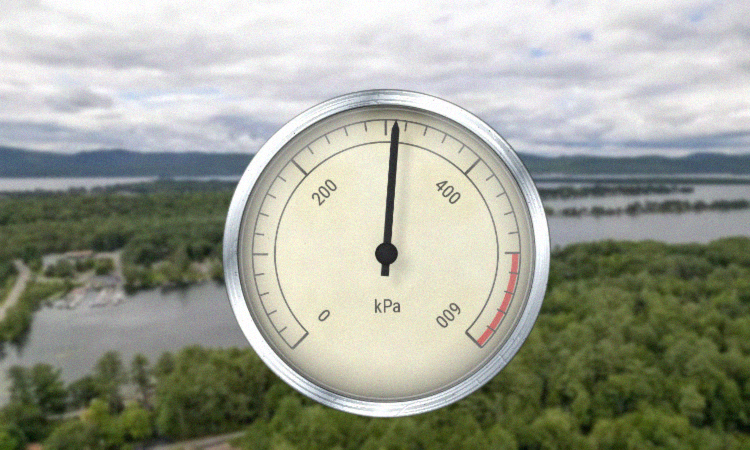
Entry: 310; kPa
